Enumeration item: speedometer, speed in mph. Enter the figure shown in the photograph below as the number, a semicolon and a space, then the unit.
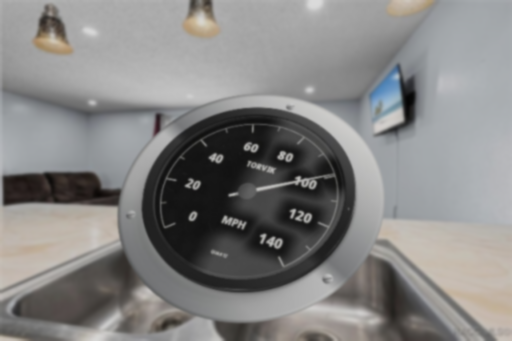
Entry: 100; mph
